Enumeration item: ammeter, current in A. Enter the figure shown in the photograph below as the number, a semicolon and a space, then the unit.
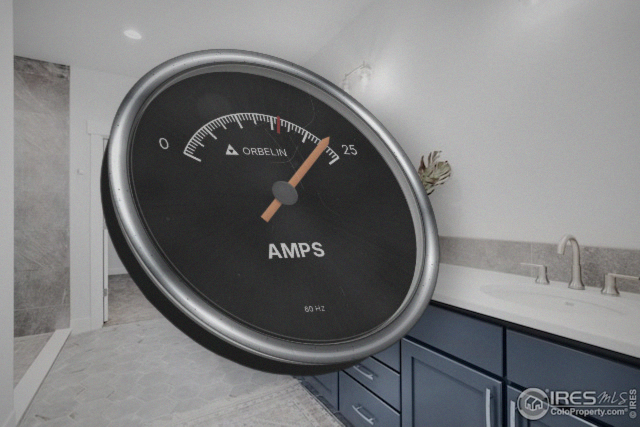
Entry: 22.5; A
